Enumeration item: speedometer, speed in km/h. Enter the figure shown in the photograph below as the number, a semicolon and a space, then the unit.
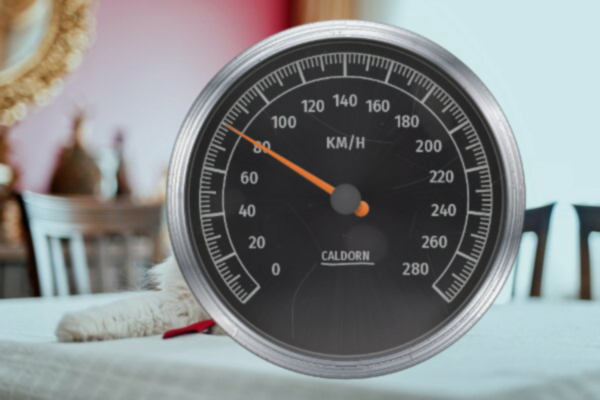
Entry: 80; km/h
